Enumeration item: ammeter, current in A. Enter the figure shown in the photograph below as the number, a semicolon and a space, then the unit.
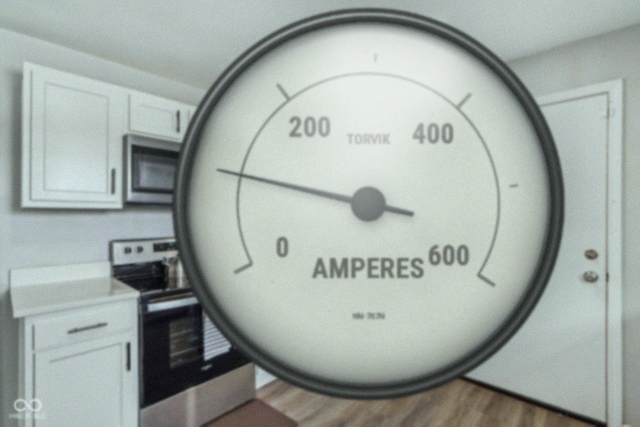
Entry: 100; A
